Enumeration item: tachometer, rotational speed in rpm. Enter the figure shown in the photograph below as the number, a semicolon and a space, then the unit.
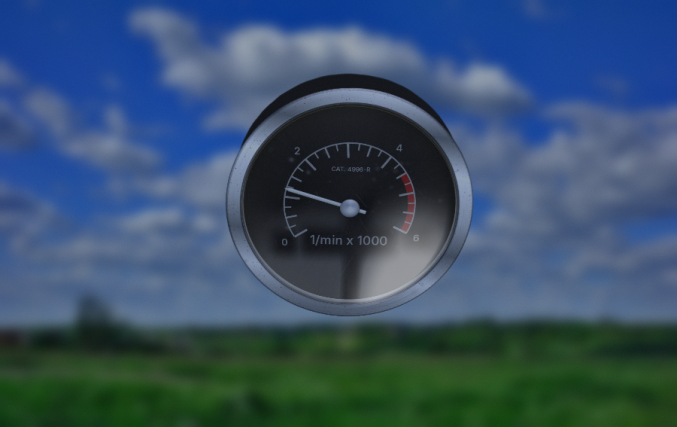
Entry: 1250; rpm
